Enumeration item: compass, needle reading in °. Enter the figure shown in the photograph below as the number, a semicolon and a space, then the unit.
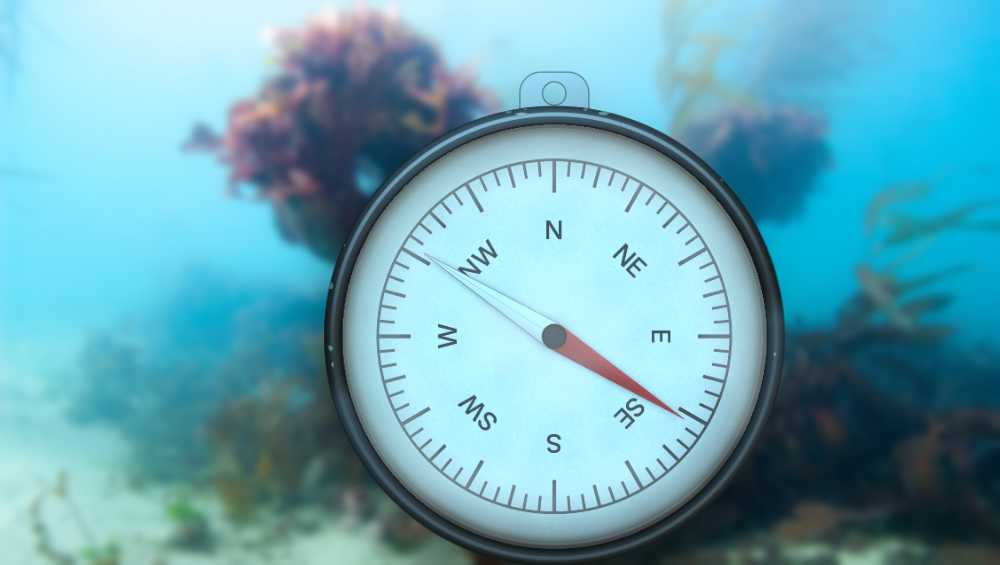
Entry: 122.5; °
